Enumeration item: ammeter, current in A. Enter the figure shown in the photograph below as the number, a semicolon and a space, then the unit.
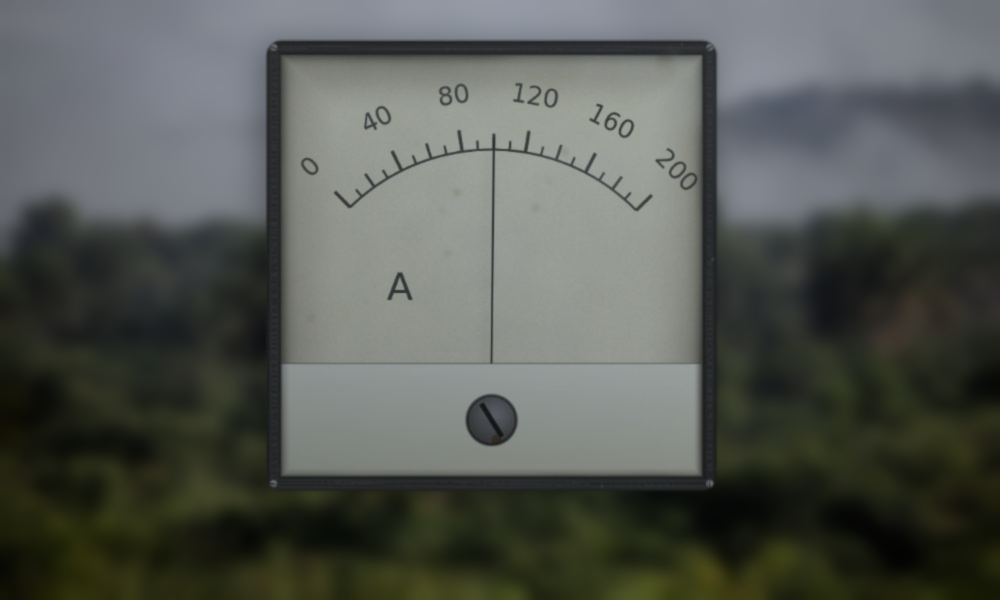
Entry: 100; A
